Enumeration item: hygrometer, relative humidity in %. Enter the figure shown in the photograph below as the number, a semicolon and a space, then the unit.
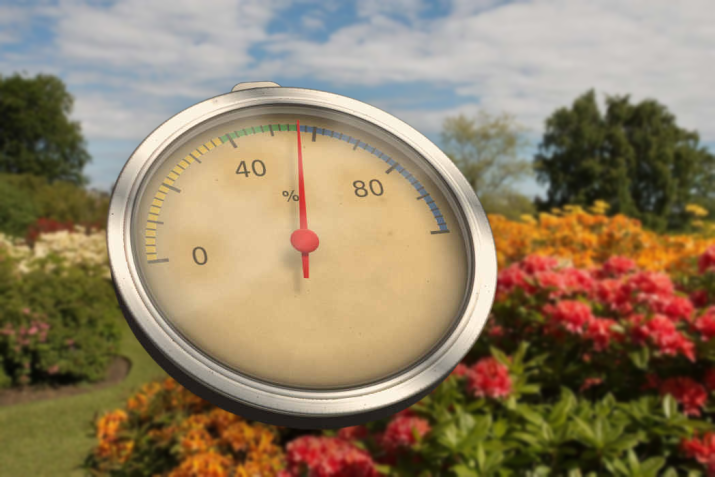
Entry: 56; %
